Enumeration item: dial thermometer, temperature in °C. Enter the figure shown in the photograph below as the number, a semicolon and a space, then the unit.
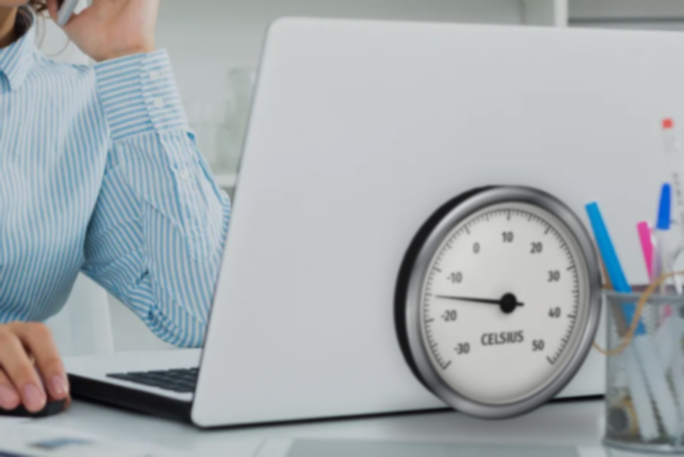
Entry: -15; °C
